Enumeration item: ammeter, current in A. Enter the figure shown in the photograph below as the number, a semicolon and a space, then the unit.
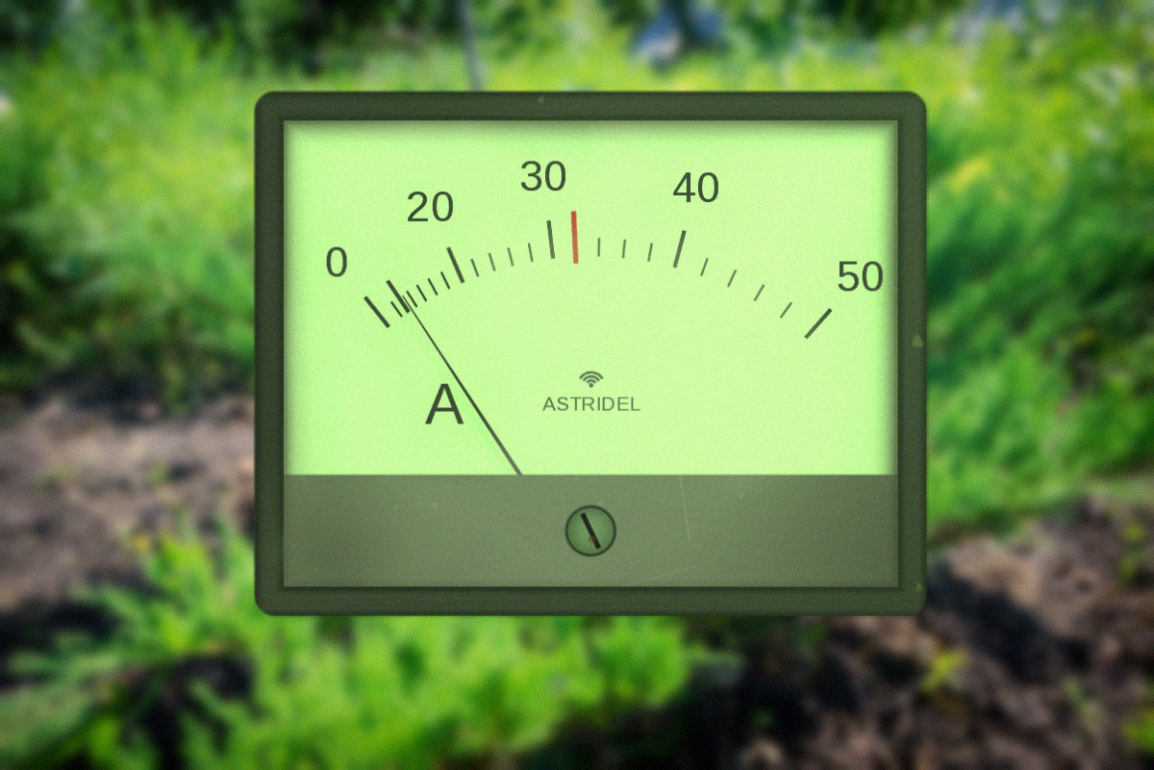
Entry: 11; A
